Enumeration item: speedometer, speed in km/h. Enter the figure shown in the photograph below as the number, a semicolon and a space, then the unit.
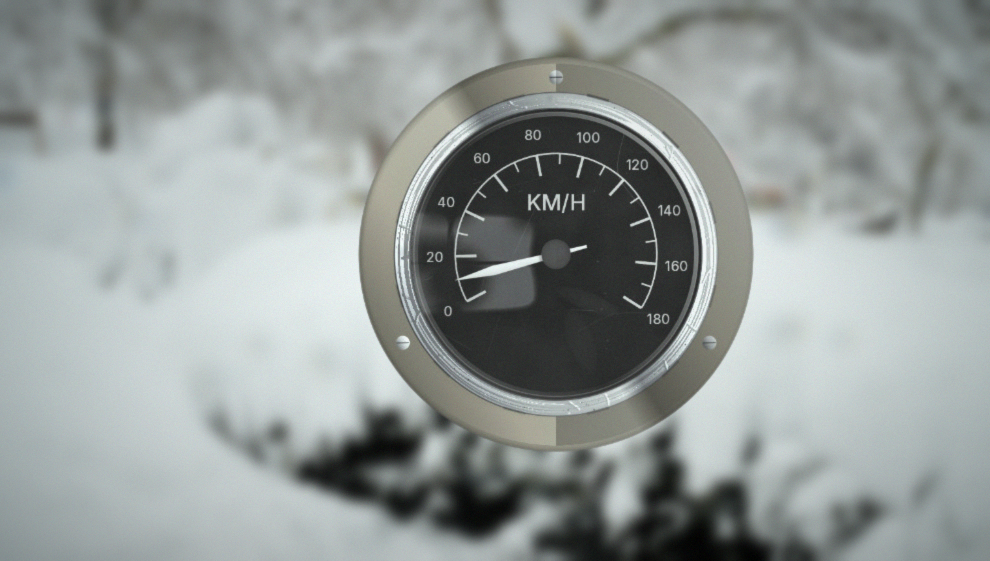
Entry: 10; km/h
